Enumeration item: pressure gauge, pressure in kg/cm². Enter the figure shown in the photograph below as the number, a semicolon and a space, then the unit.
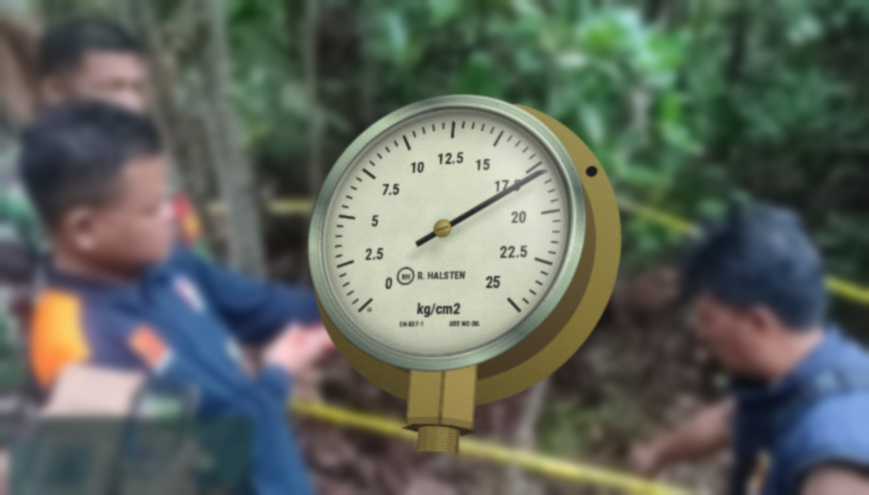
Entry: 18; kg/cm²
